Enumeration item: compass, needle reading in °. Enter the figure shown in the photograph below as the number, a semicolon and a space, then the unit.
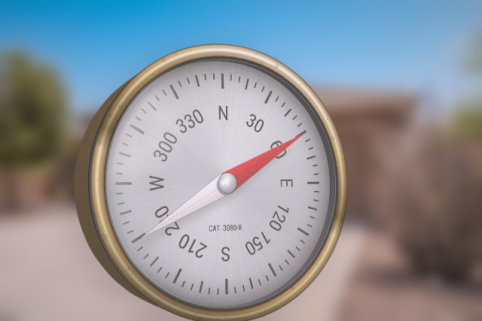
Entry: 60; °
